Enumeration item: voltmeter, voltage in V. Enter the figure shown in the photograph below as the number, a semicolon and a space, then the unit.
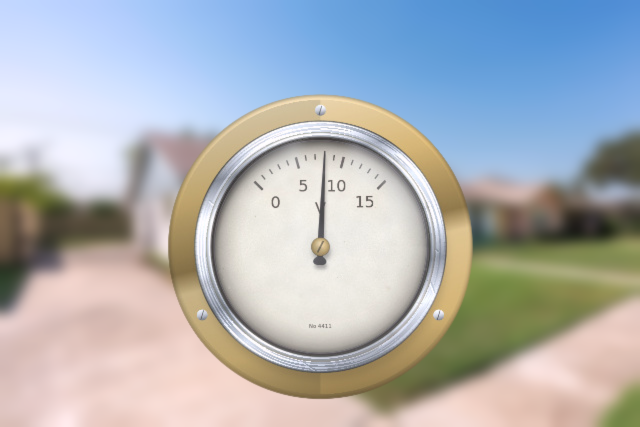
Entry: 8; V
